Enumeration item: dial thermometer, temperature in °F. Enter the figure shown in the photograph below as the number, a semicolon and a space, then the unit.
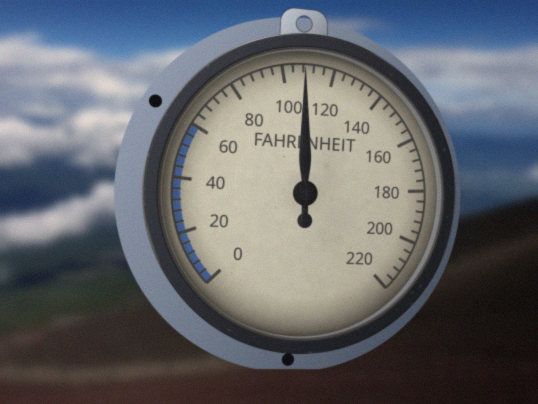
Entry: 108; °F
